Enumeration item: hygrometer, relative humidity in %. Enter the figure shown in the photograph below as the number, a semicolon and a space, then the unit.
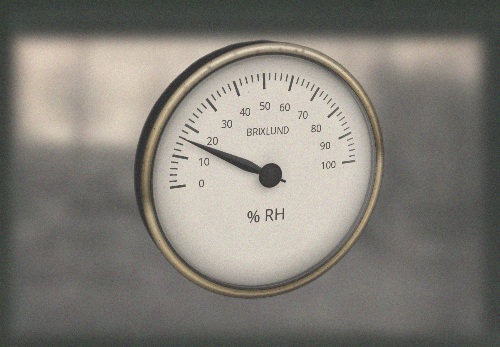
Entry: 16; %
